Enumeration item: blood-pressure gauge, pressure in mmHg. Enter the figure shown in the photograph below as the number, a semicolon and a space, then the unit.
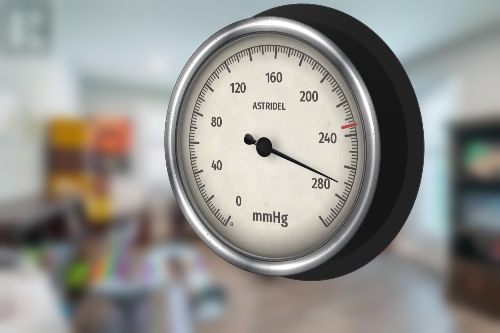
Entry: 270; mmHg
